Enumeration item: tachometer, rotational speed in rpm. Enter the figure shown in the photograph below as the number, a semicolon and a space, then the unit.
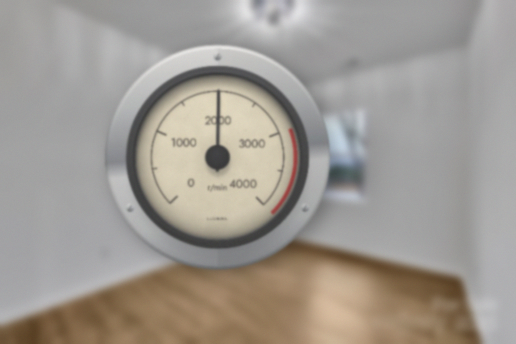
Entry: 2000; rpm
